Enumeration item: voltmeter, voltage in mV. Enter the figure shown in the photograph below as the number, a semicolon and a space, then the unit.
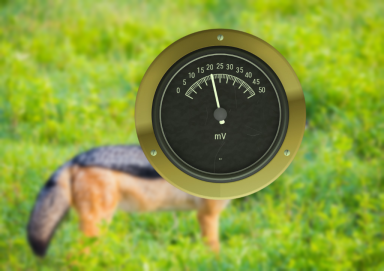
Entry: 20; mV
